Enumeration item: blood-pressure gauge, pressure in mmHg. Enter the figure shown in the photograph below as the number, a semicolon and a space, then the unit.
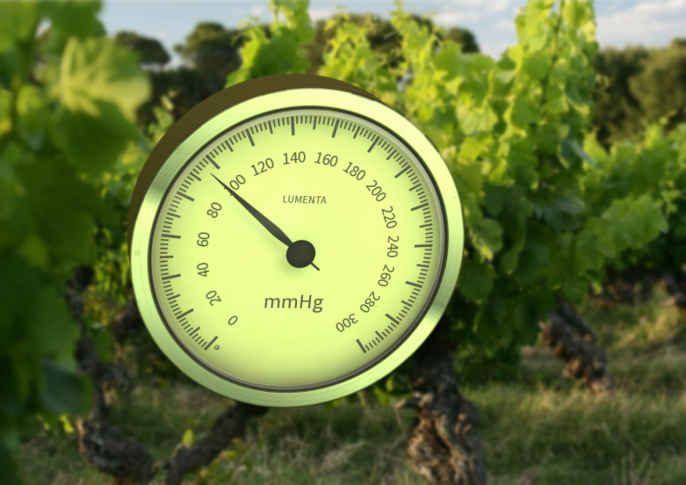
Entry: 96; mmHg
